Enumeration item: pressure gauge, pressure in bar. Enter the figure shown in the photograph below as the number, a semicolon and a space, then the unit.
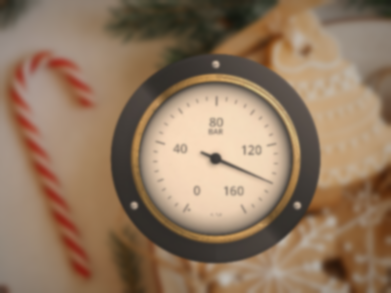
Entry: 140; bar
